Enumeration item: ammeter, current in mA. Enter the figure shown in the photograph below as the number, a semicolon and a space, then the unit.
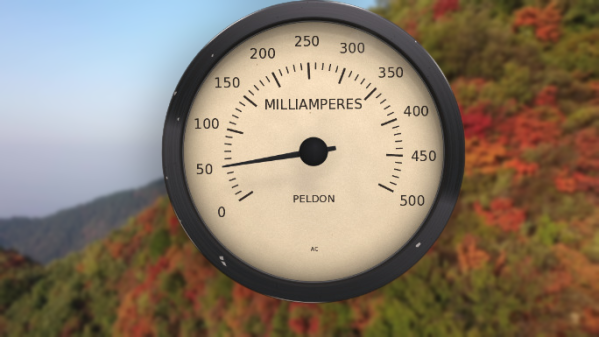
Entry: 50; mA
